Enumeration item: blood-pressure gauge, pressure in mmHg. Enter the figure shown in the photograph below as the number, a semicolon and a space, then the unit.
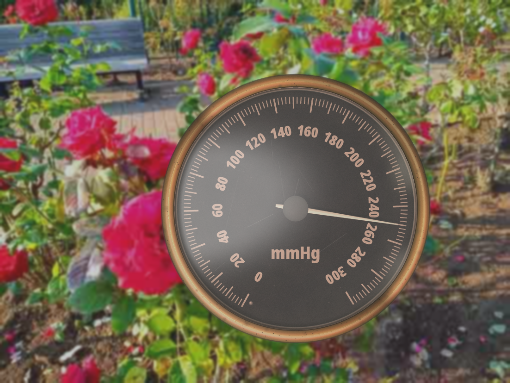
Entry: 250; mmHg
